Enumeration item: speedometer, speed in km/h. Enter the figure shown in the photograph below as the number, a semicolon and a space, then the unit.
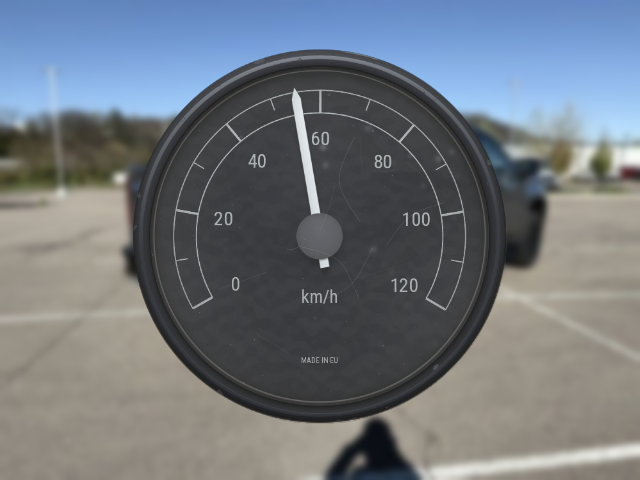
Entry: 55; km/h
